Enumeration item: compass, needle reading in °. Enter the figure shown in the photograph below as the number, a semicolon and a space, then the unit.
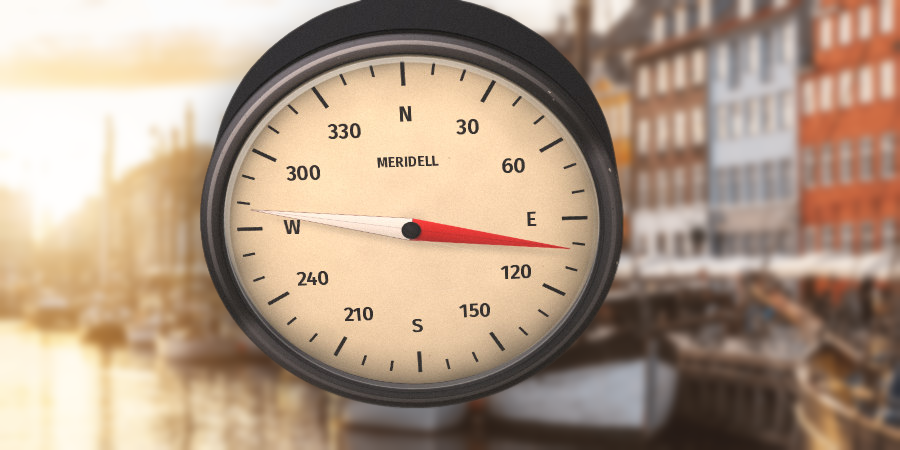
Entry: 100; °
